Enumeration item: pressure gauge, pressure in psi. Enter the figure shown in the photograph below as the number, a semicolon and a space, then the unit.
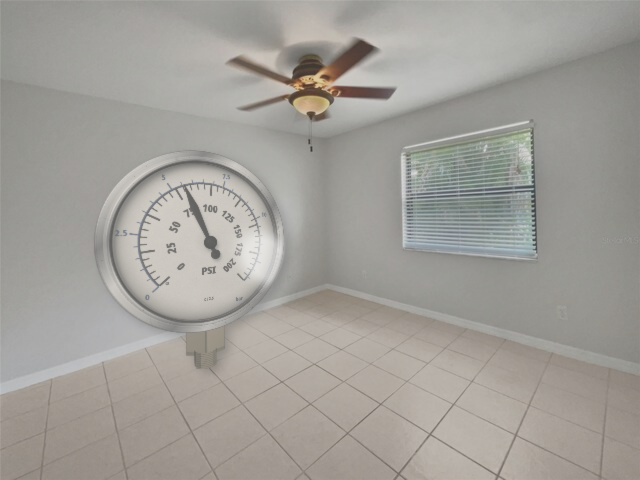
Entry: 80; psi
